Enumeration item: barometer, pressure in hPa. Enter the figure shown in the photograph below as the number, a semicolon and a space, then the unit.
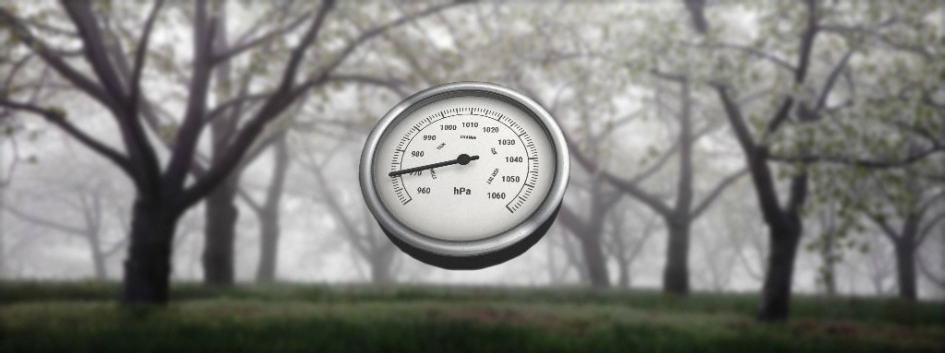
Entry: 970; hPa
